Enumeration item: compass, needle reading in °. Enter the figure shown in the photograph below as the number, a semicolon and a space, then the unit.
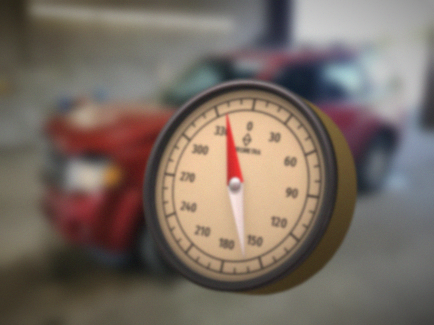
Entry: 340; °
